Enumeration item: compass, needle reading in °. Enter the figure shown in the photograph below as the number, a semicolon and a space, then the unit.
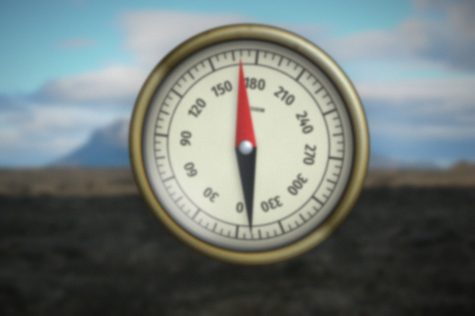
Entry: 170; °
